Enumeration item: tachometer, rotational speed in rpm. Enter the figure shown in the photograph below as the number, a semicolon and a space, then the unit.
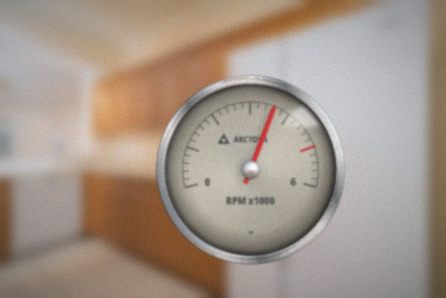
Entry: 3600; rpm
